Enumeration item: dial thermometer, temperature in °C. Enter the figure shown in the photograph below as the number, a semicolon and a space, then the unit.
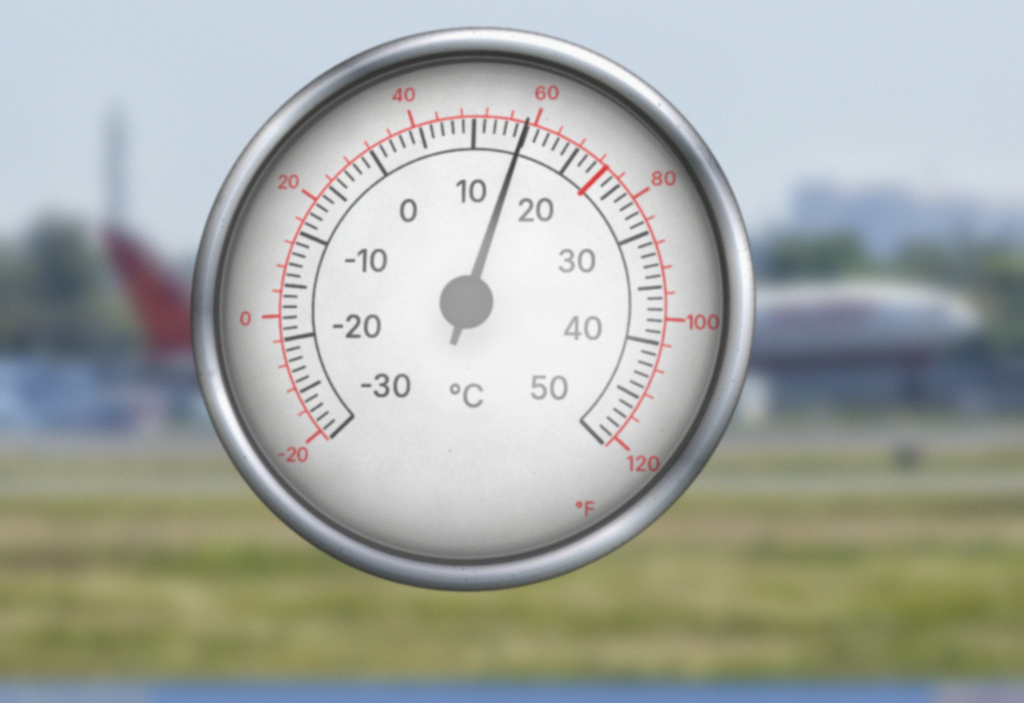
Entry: 15; °C
